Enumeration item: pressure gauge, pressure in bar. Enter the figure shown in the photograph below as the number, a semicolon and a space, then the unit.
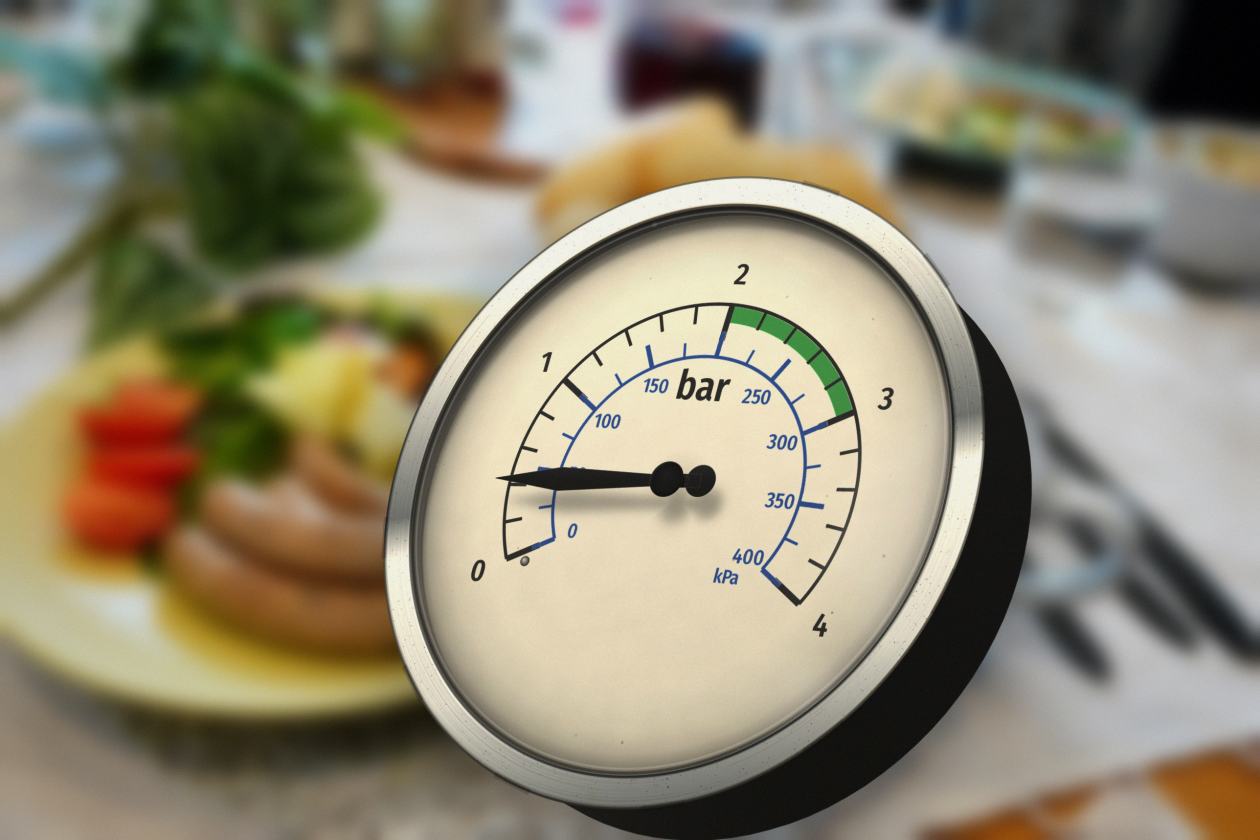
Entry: 0.4; bar
